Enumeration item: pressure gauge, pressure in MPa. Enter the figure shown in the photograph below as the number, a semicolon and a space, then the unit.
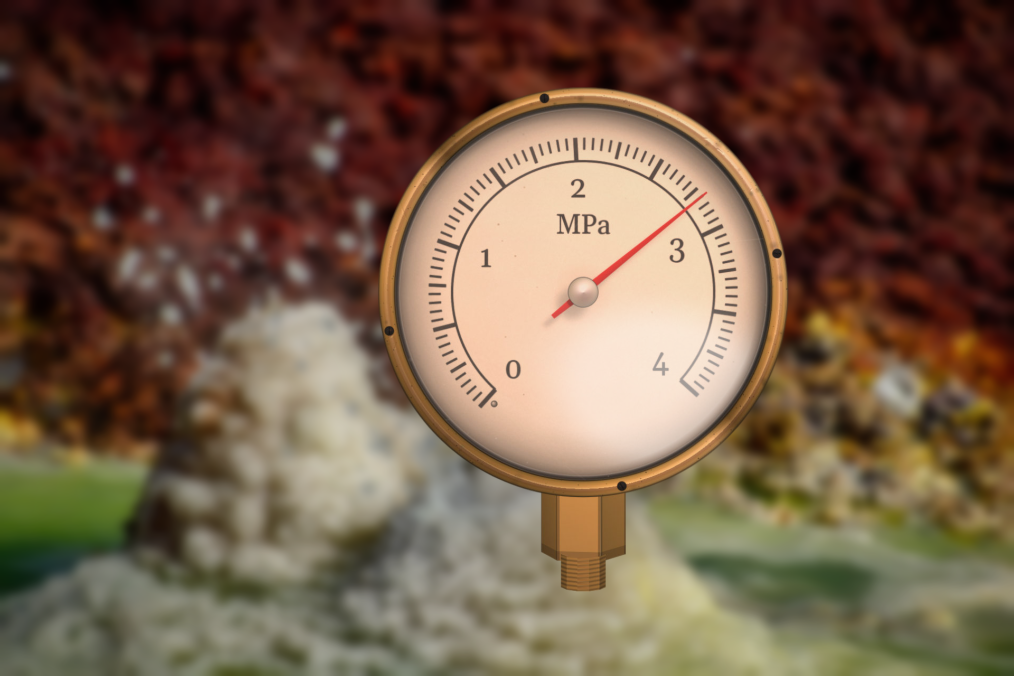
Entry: 2.8; MPa
